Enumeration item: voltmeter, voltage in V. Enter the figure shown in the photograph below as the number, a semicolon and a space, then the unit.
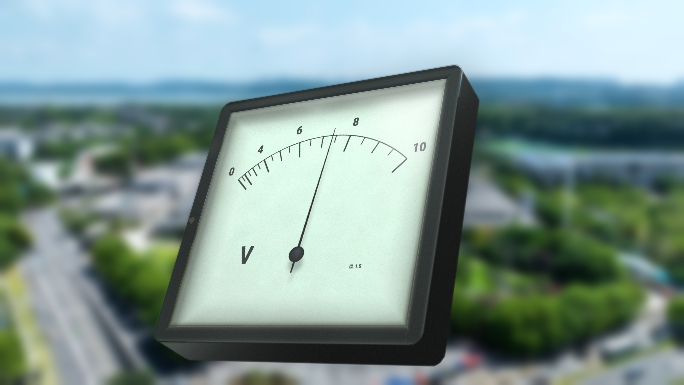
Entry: 7.5; V
